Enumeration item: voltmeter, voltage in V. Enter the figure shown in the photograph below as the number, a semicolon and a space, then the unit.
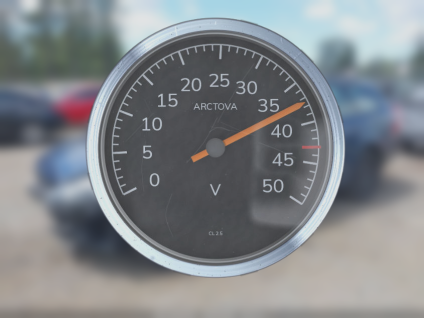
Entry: 37.5; V
